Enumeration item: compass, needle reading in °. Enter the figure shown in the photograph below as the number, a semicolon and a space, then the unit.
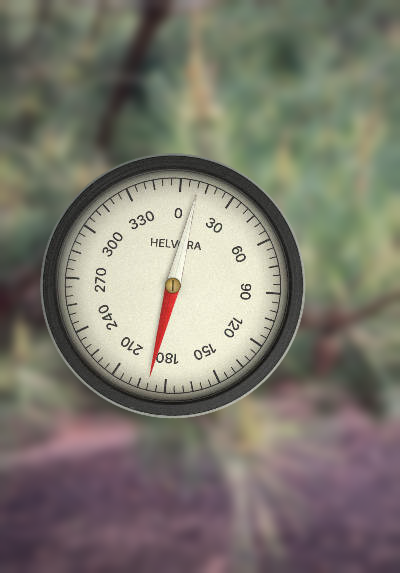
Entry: 190; °
